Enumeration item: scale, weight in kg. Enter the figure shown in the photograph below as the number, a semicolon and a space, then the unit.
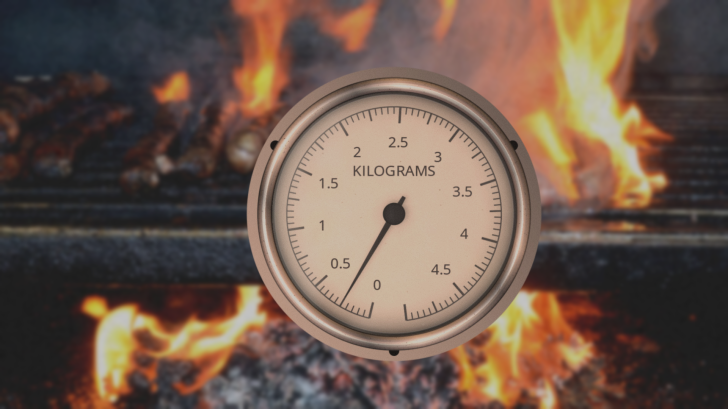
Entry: 0.25; kg
